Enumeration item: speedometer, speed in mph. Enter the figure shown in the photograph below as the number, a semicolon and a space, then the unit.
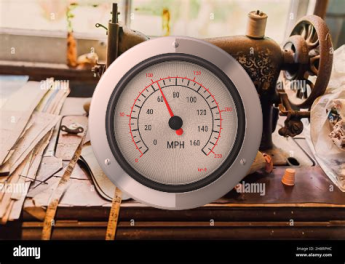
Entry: 65; mph
